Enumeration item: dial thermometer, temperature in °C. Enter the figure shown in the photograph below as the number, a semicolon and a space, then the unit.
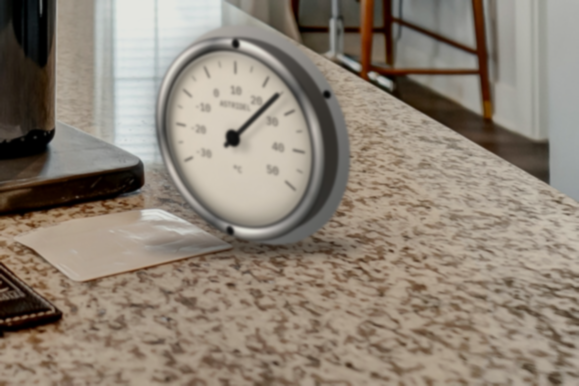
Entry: 25; °C
